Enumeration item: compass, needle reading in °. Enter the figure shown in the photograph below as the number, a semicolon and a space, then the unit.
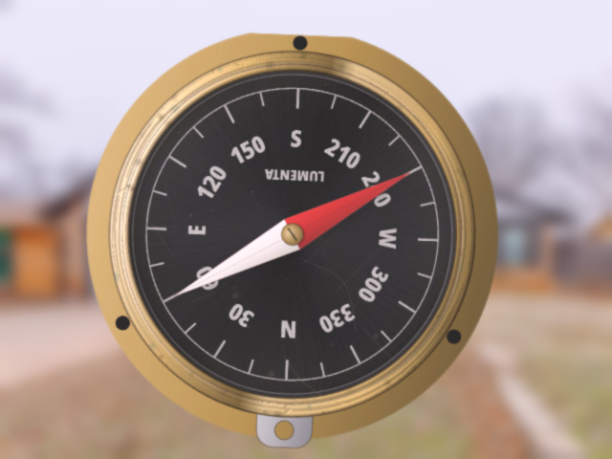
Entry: 240; °
